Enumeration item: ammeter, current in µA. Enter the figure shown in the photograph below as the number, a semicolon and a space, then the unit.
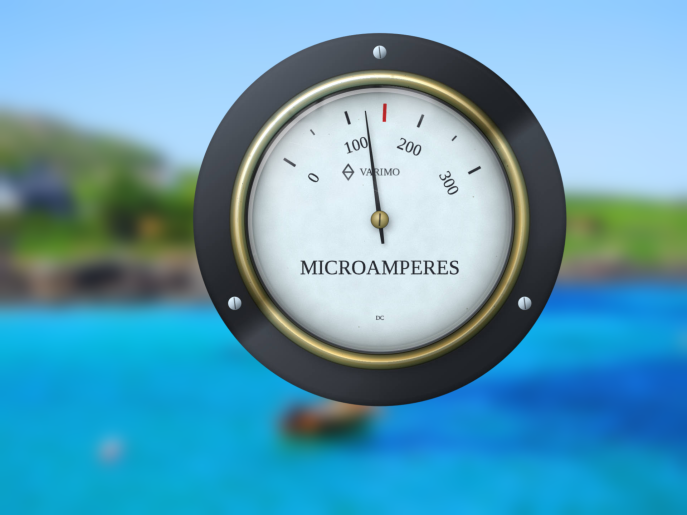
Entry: 125; µA
